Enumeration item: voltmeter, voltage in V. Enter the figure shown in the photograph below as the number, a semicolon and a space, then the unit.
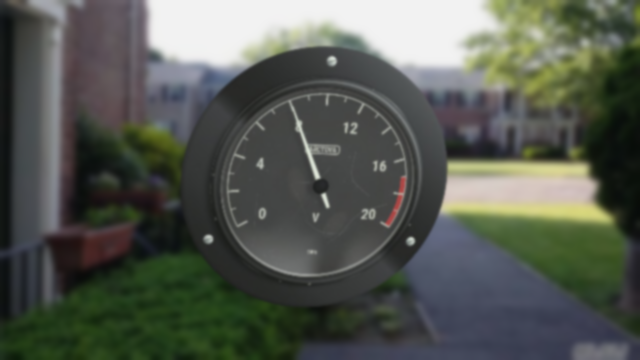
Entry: 8; V
